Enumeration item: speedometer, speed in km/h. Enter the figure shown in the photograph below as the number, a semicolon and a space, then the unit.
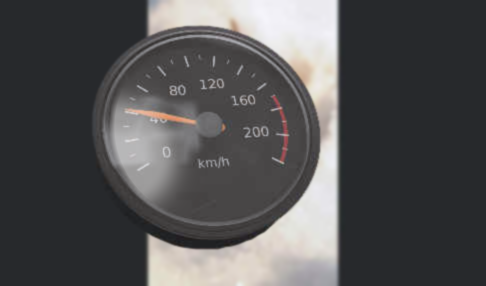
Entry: 40; km/h
